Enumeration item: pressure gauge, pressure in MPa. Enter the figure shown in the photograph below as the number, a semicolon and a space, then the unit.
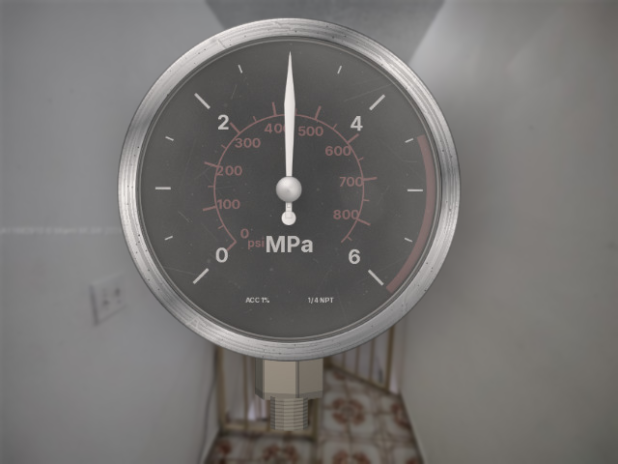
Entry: 3; MPa
